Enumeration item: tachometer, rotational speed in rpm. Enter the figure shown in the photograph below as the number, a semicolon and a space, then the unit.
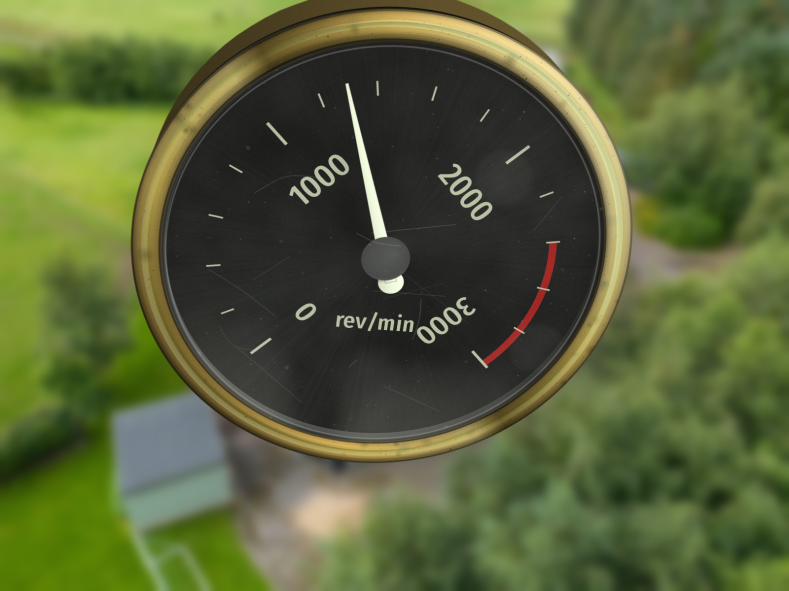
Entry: 1300; rpm
